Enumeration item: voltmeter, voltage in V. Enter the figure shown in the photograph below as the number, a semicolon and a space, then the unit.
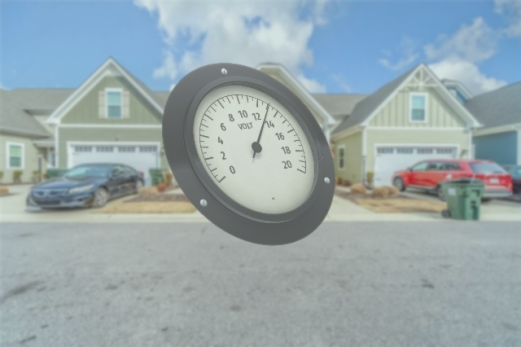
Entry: 13; V
